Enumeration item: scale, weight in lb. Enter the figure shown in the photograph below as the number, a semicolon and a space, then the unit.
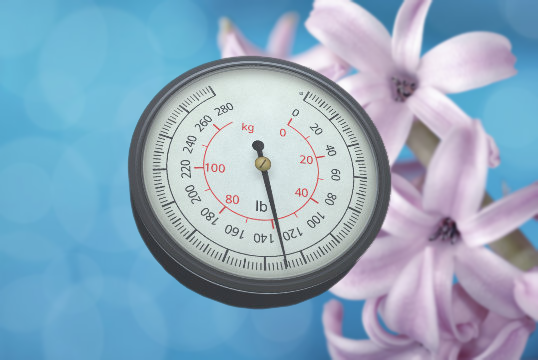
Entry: 130; lb
